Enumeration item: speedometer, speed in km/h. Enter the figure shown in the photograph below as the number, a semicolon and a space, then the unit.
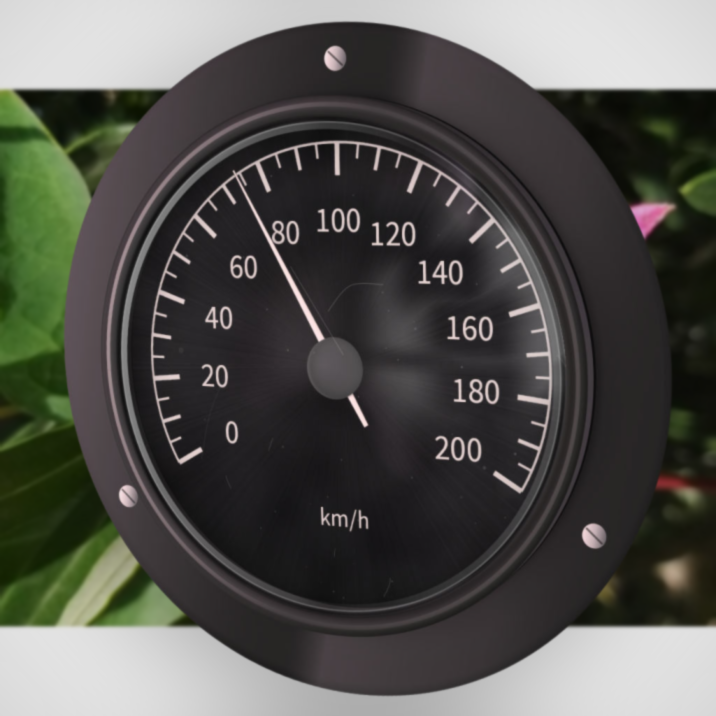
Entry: 75; km/h
